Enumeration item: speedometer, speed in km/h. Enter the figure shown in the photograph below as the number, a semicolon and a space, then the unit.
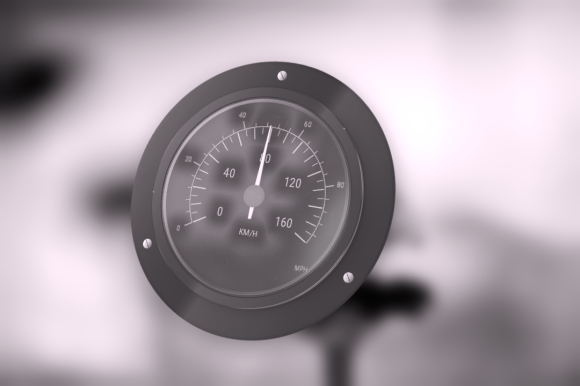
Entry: 80; km/h
